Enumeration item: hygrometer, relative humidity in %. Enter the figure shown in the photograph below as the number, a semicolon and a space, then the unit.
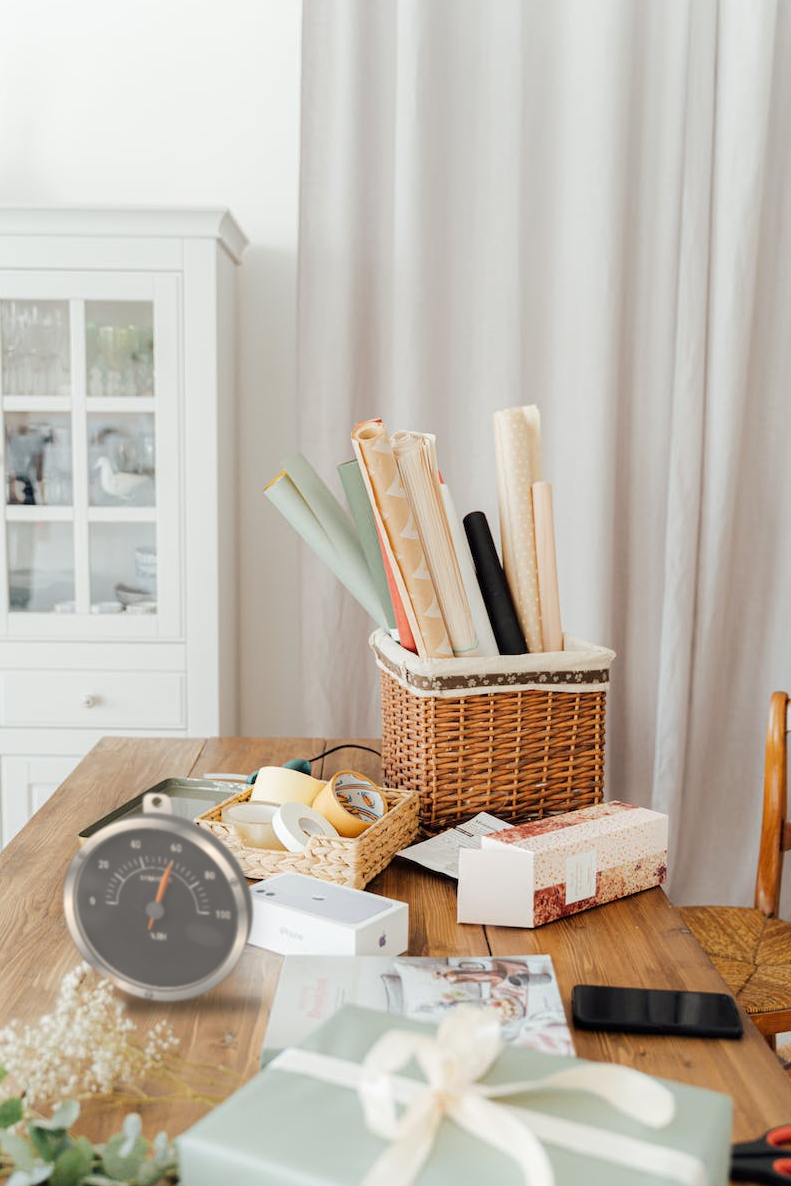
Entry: 60; %
